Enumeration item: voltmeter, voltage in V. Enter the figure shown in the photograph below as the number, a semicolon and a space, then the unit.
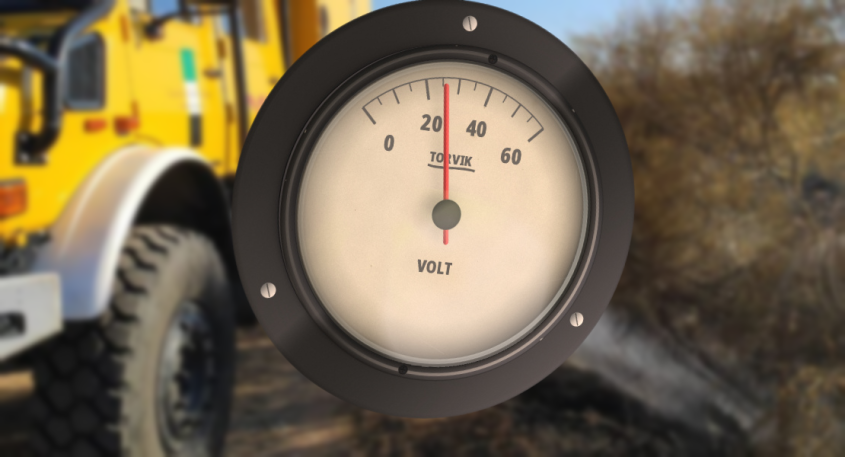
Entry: 25; V
